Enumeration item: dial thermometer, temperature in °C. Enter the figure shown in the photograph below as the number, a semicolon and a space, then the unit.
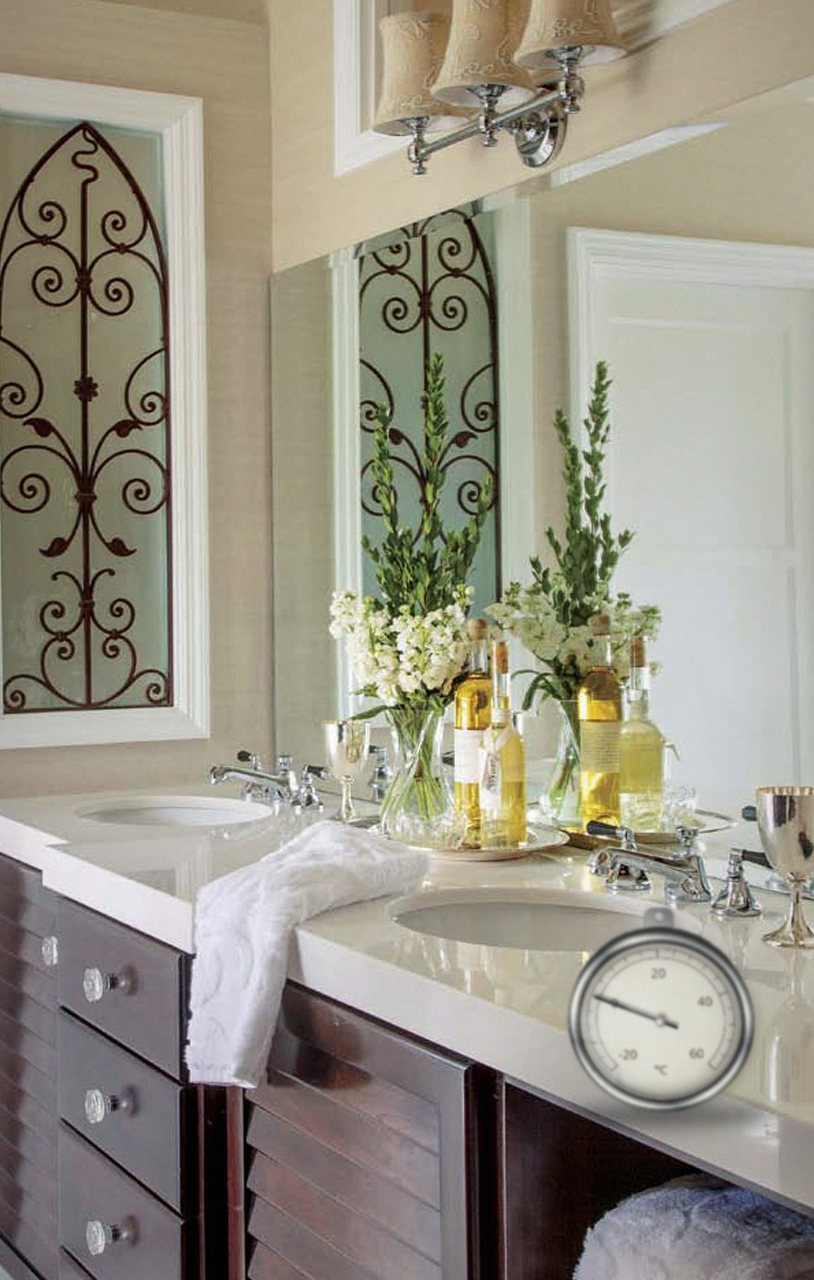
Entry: 0; °C
